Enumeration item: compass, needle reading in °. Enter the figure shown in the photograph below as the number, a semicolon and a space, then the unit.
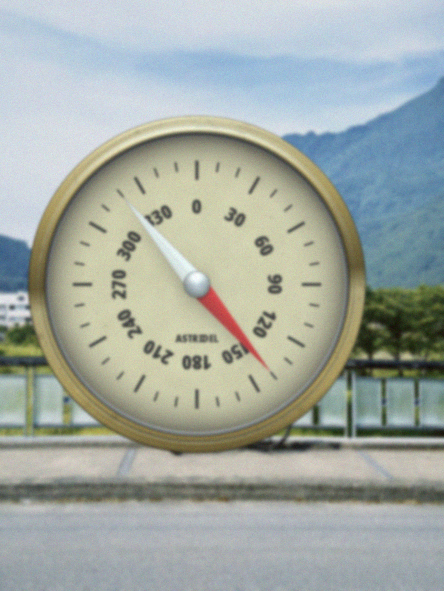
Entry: 140; °
